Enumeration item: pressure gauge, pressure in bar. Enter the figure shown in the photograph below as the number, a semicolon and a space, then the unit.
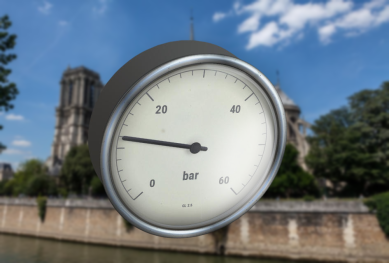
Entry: 12; bar
